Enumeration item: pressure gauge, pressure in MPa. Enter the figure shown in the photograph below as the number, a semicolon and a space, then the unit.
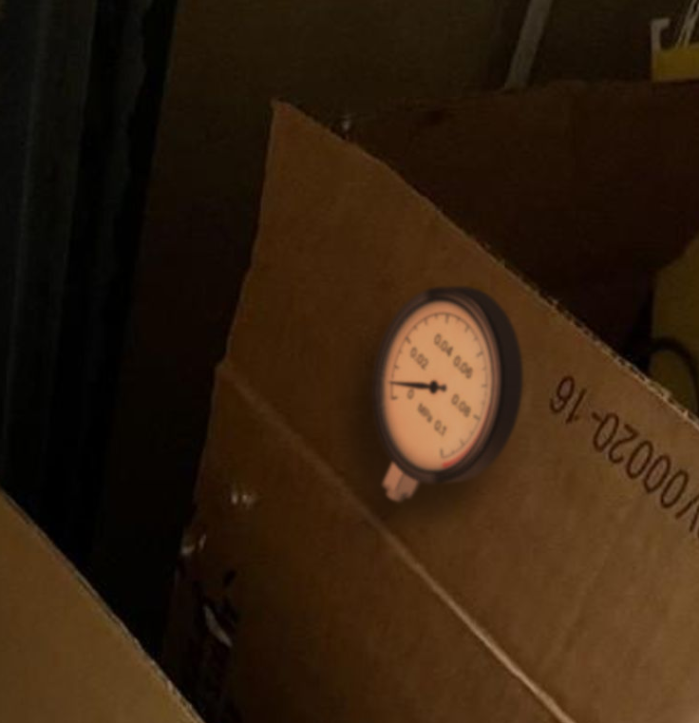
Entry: 0.005; MPa
